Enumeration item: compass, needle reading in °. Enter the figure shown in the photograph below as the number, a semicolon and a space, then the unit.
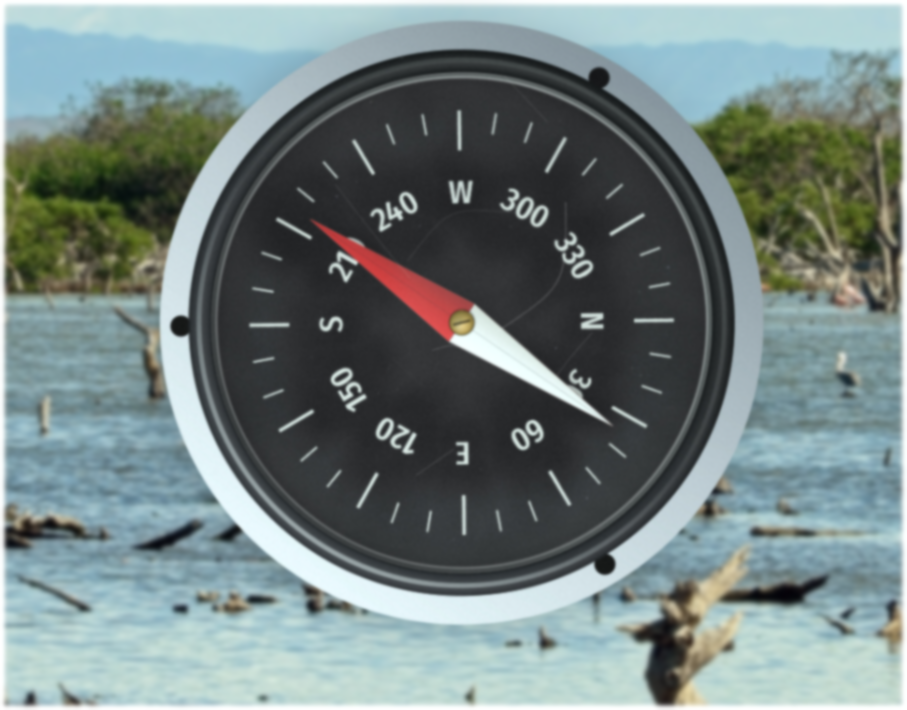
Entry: 215; °
